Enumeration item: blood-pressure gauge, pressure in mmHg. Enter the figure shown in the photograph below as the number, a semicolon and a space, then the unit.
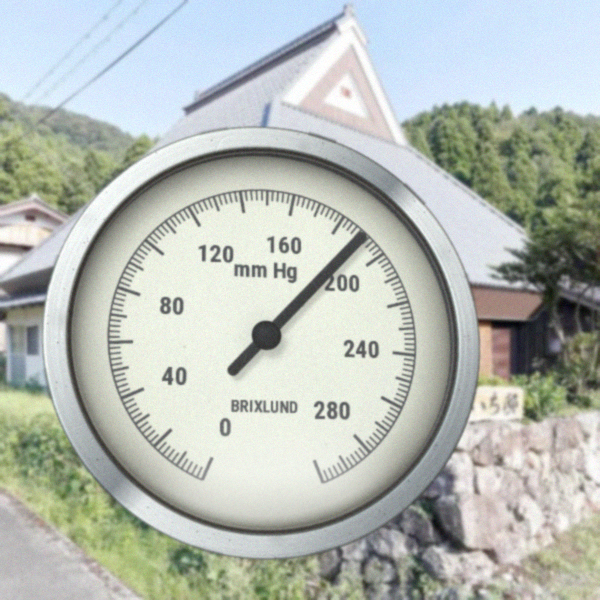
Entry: 190; mmHg
